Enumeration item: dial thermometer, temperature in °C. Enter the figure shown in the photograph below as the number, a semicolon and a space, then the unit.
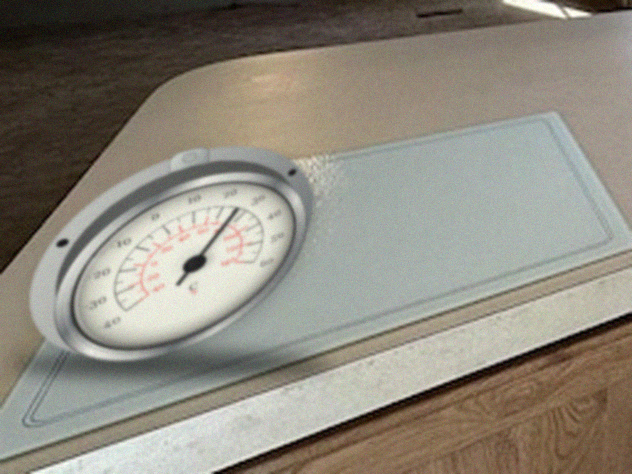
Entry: 25; °C
